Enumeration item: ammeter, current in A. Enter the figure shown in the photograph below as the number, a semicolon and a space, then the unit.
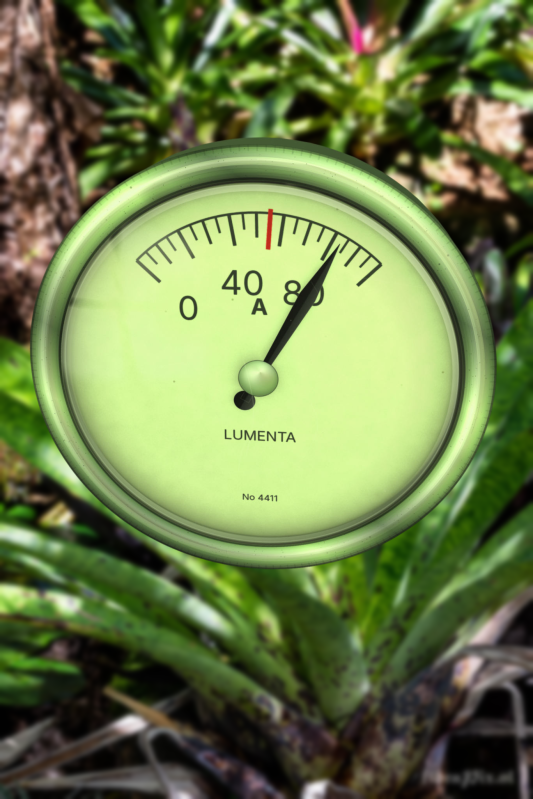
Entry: 82.5; A
